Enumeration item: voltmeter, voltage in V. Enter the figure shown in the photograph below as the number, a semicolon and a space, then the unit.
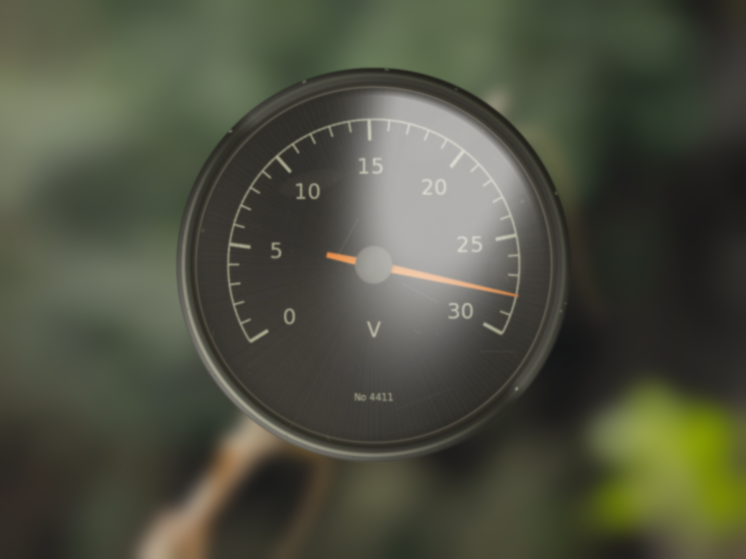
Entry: 28; V
